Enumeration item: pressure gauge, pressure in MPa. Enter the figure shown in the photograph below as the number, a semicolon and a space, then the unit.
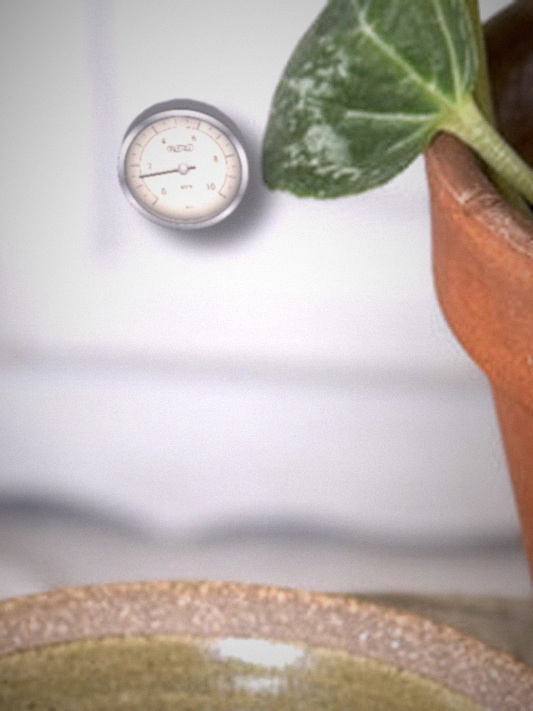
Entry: 1.5; MPa
